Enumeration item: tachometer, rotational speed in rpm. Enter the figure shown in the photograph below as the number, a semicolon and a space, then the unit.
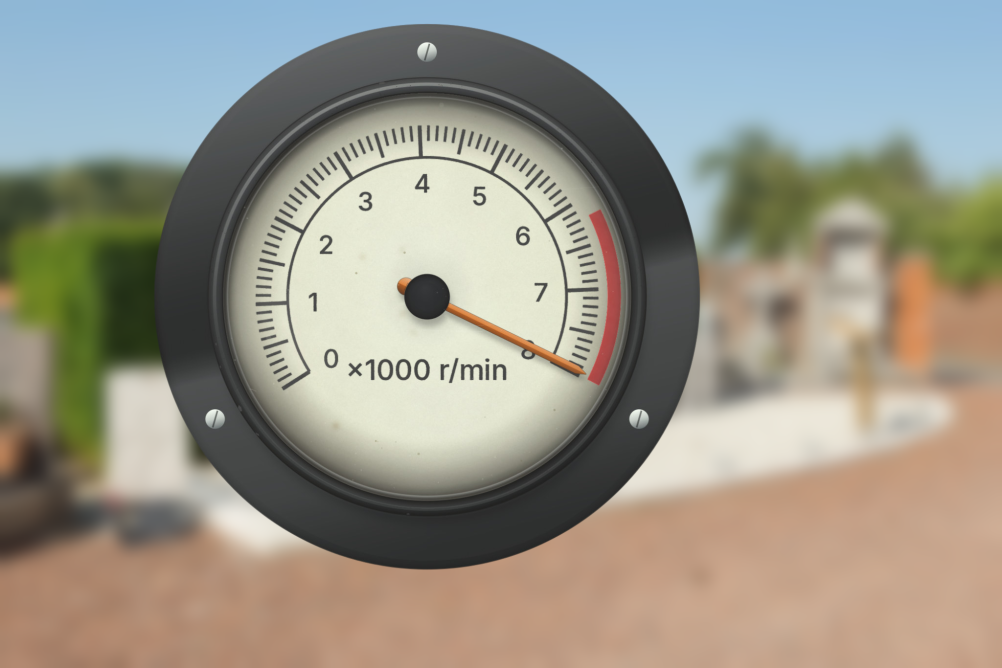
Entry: 7950; rpm
